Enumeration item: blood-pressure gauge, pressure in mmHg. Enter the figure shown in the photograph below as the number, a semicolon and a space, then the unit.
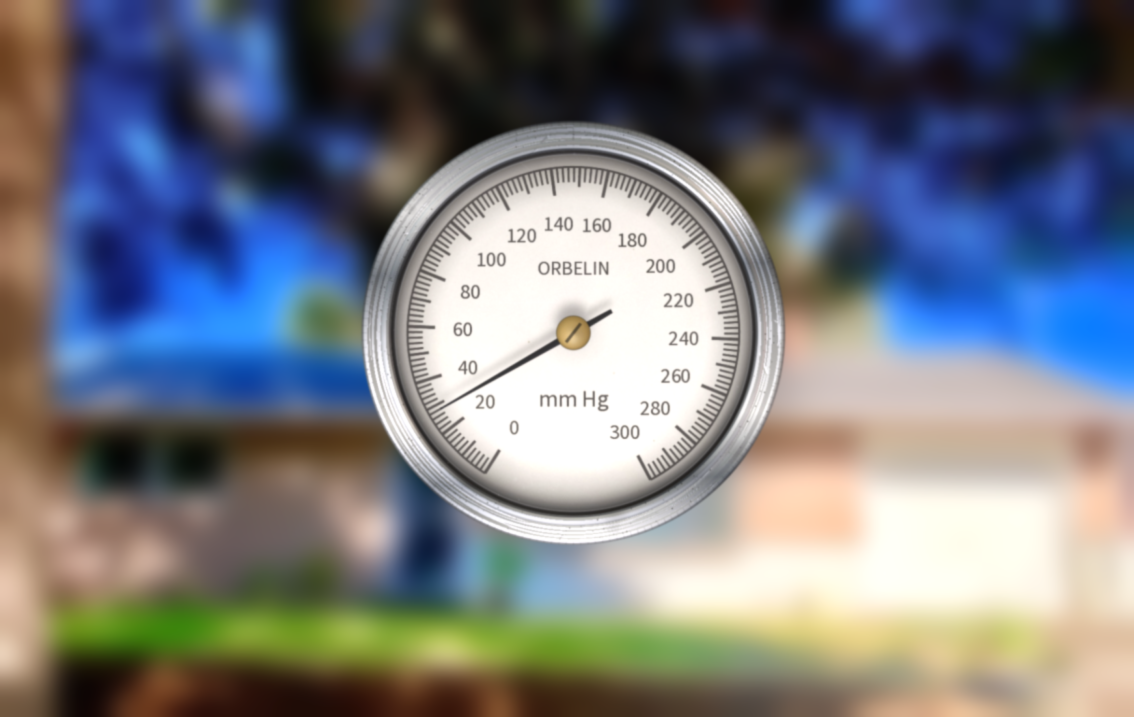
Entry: 28; mmHg
